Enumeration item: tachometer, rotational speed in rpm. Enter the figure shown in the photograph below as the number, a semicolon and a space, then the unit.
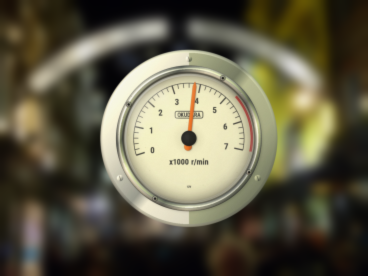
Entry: 3800; rpm
